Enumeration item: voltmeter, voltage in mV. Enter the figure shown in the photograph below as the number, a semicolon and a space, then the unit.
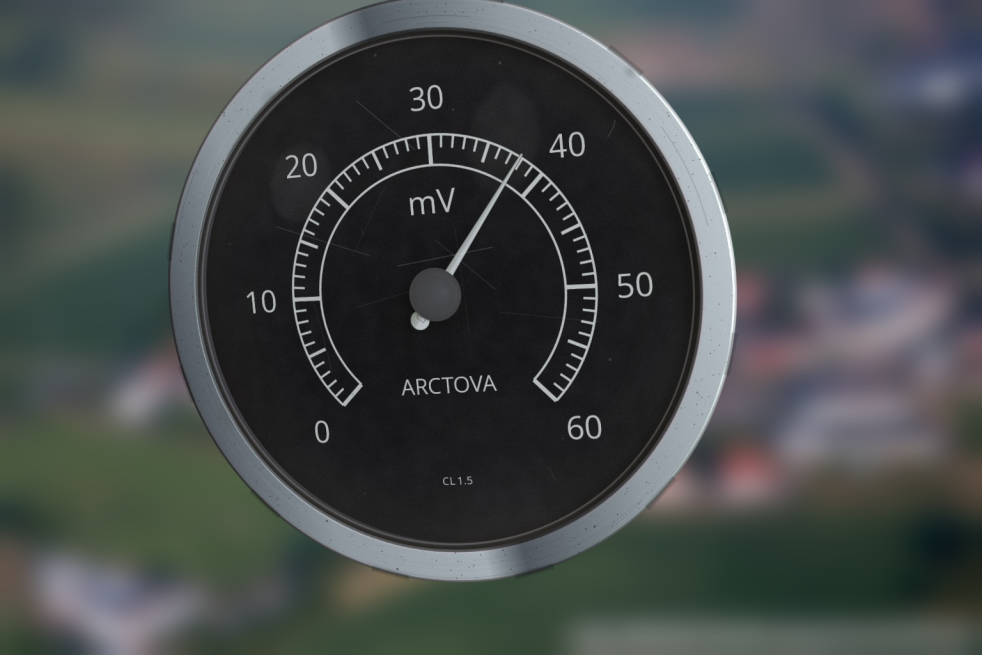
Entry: 38; mV
